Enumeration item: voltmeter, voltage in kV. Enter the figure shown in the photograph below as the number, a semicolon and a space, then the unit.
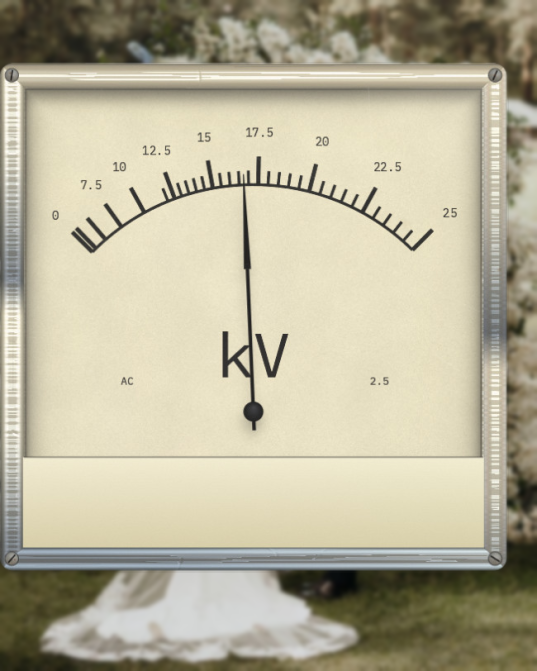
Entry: 16.75; kV
